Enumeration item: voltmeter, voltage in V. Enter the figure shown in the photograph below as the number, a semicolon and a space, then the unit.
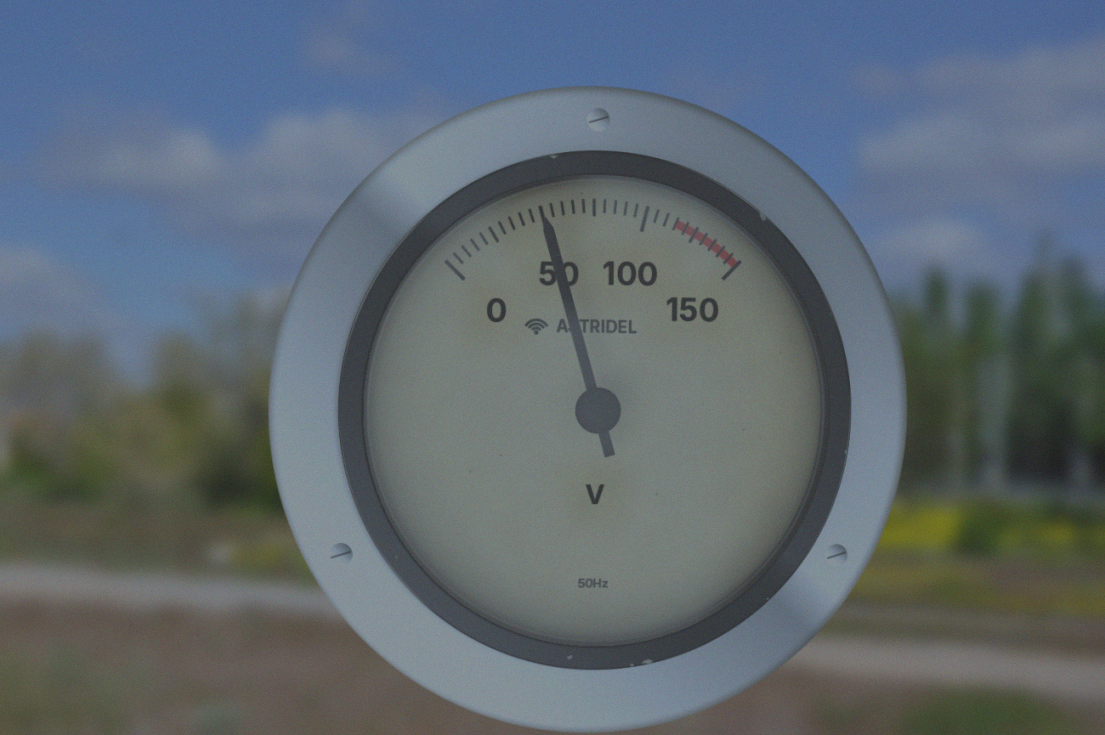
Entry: 50; V
